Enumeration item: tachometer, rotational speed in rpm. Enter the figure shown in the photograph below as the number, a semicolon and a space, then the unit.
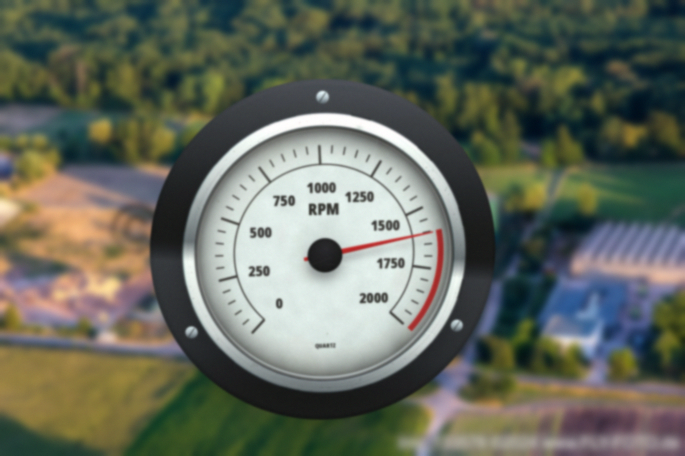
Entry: 1600; rpm
